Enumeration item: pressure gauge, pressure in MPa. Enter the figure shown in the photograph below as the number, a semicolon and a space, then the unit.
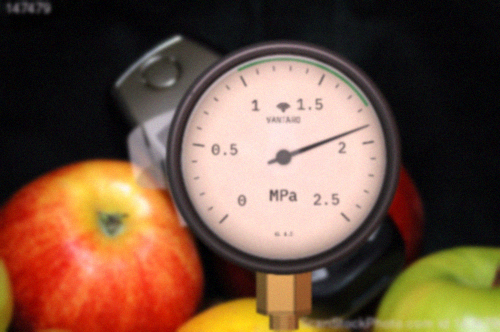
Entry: 1.9; MPa
